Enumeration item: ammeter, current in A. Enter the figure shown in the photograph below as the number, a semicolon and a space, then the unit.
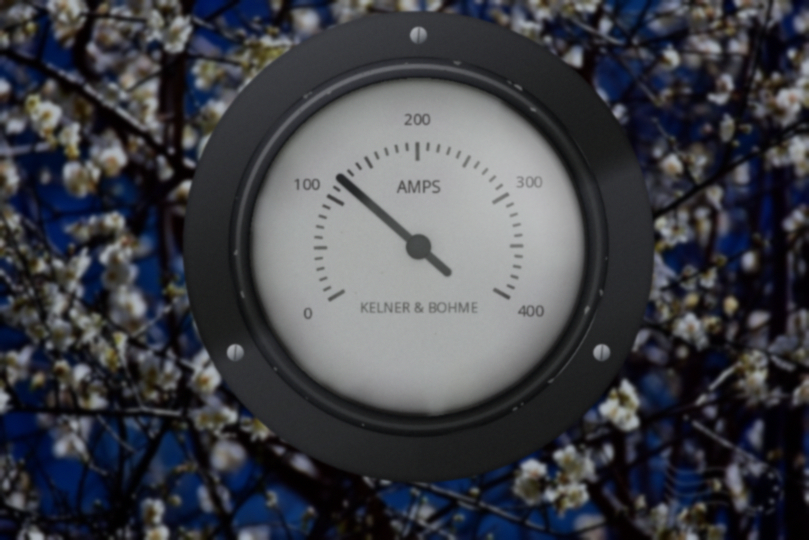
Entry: 120; A
